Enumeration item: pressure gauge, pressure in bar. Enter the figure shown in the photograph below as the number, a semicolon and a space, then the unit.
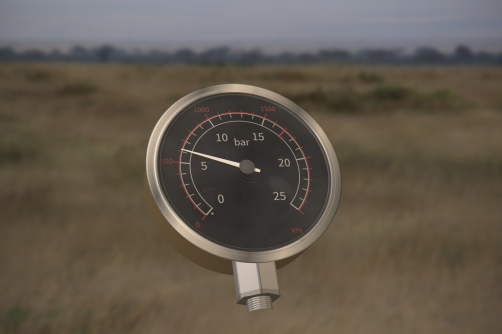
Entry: 6; bar
